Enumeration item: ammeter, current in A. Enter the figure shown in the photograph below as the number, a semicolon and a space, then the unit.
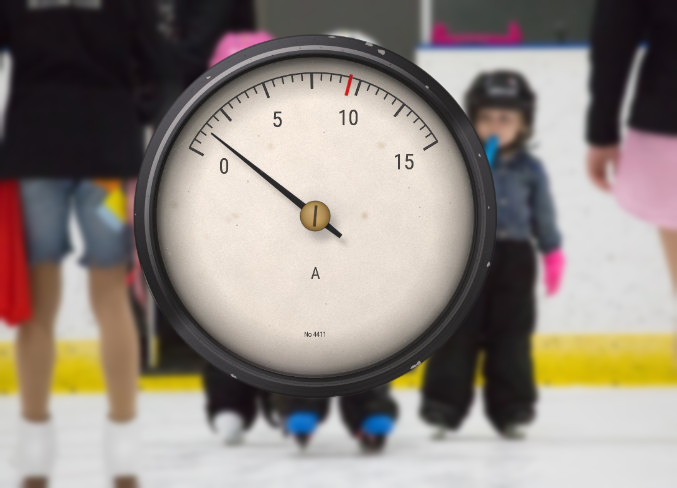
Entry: 1.25; A
